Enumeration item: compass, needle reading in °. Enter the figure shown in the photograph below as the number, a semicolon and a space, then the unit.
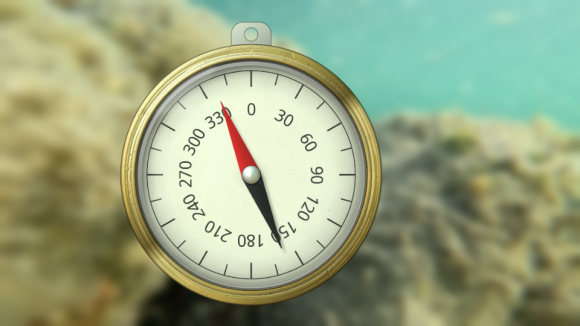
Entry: 337.5; °
